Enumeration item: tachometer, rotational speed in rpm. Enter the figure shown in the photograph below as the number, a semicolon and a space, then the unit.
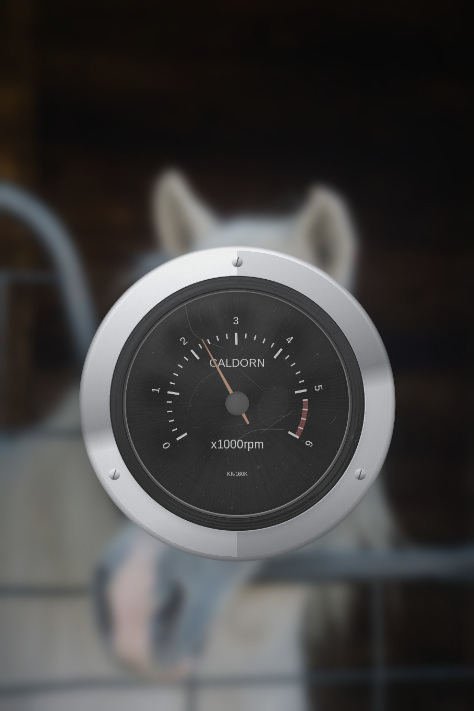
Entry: 2300; rpm
